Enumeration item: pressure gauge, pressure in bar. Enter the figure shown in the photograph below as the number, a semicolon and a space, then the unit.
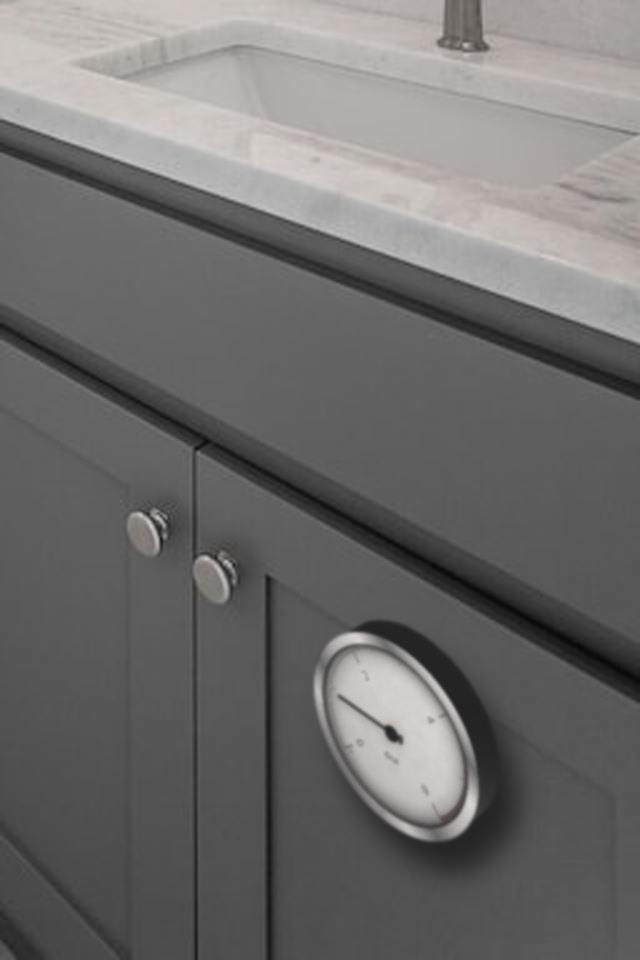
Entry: 1; bar
